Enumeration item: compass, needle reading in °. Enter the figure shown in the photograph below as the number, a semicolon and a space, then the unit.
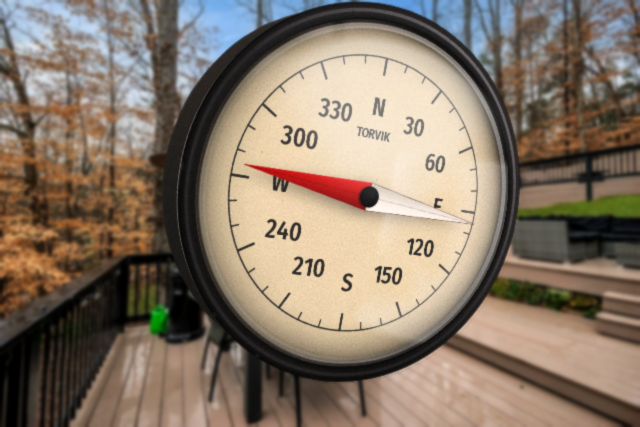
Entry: 275; °
